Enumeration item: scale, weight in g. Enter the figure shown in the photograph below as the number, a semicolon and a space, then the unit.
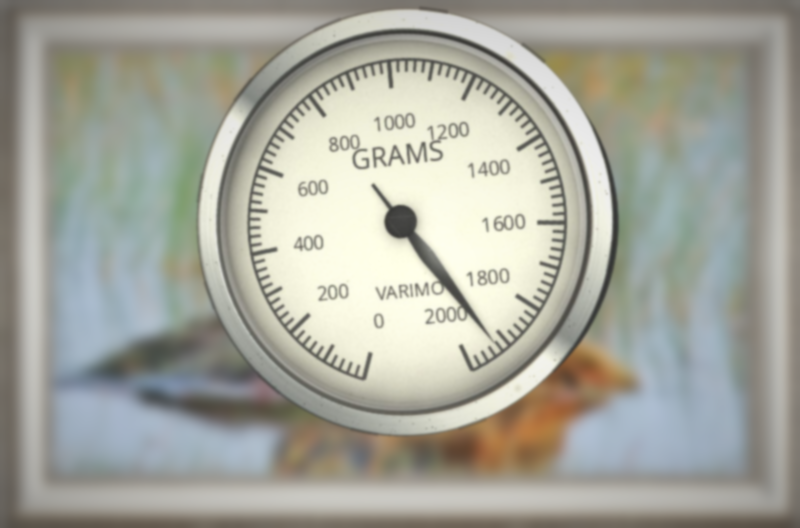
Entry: 1920; g
